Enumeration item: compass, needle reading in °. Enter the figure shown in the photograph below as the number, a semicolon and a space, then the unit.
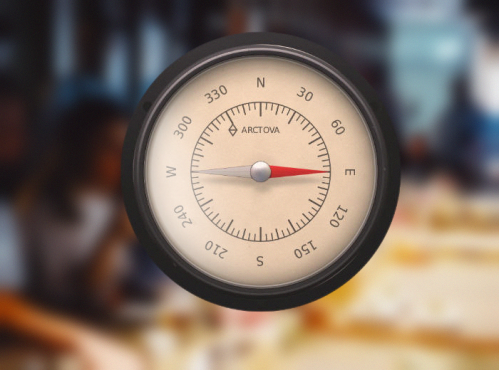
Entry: 90; °
